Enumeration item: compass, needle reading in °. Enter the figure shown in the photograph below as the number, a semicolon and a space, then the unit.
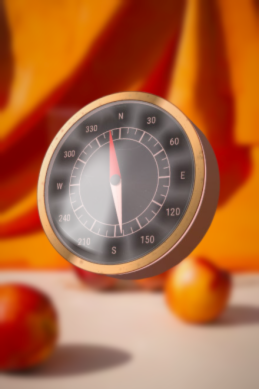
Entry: 350; °
